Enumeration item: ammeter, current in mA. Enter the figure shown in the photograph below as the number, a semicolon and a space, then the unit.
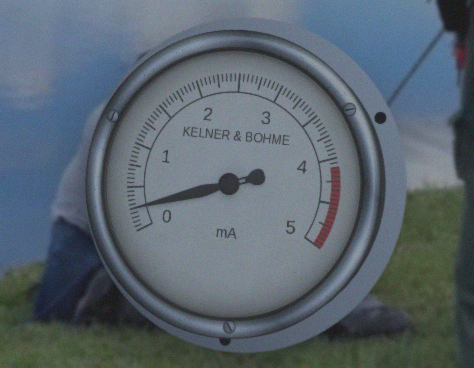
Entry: 0.25; mA
